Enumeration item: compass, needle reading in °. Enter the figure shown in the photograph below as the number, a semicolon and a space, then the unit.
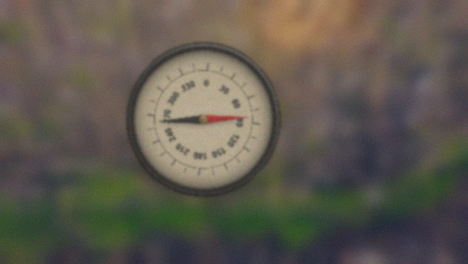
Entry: 82.5; °
